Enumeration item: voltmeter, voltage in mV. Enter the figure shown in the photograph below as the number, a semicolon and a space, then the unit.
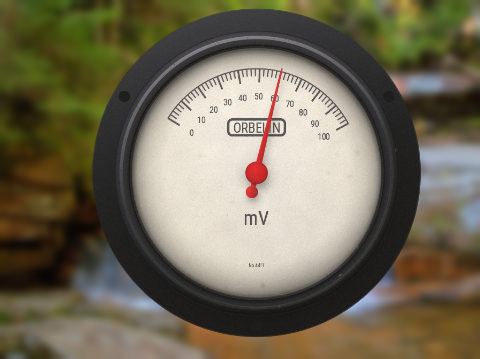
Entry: 60; mV
